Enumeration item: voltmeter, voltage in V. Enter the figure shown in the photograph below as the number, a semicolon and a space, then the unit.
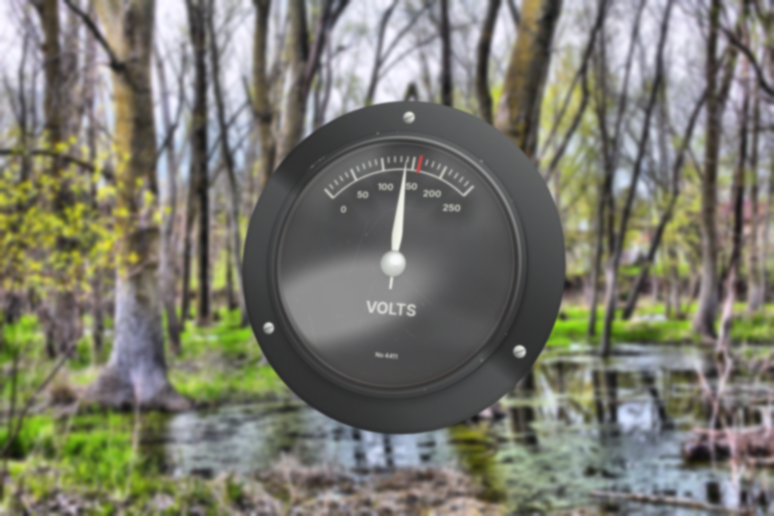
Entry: 140; V
